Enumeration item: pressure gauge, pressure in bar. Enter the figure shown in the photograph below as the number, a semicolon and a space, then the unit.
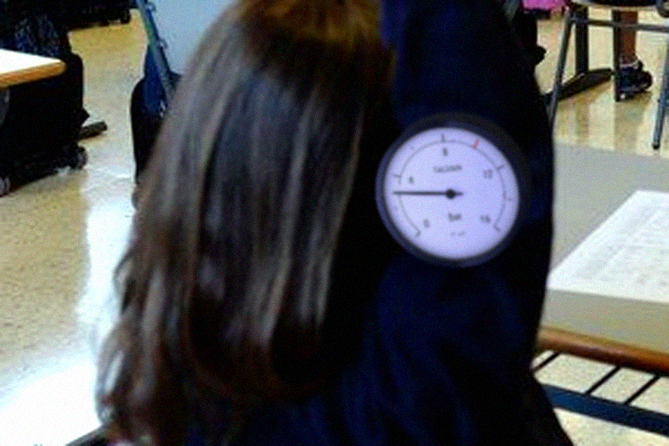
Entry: 3; bar
